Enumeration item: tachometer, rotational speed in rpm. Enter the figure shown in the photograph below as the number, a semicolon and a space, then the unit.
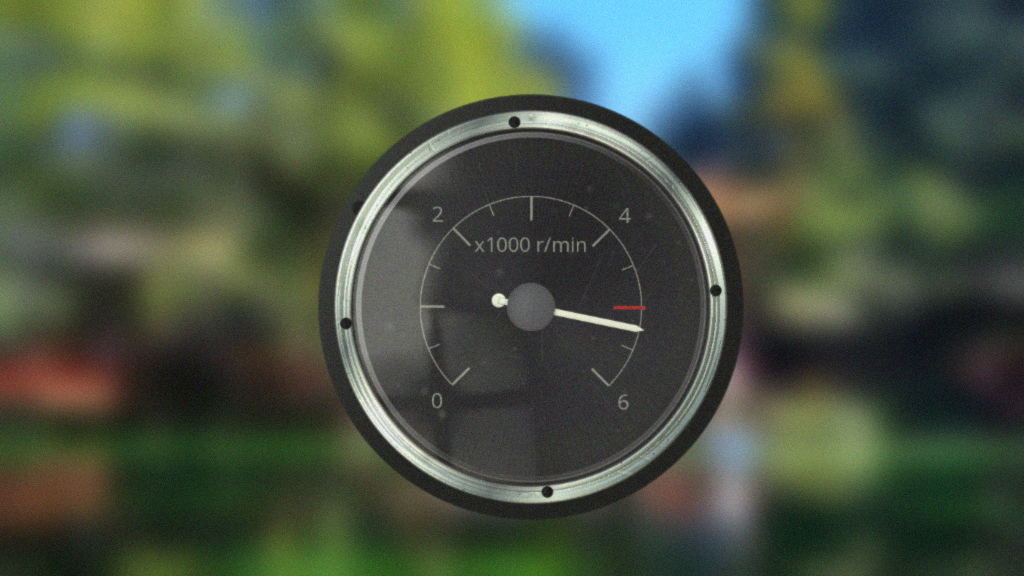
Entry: 5250; rpm
